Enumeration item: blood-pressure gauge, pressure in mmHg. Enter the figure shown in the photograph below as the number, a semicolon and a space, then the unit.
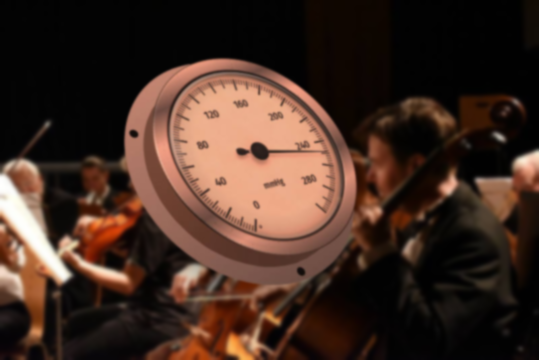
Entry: 250; mmHg
